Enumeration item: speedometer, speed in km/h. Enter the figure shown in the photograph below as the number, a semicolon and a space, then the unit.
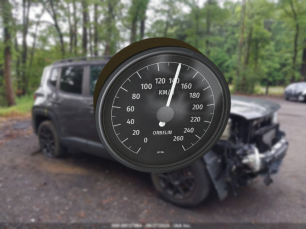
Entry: 140; km/h
